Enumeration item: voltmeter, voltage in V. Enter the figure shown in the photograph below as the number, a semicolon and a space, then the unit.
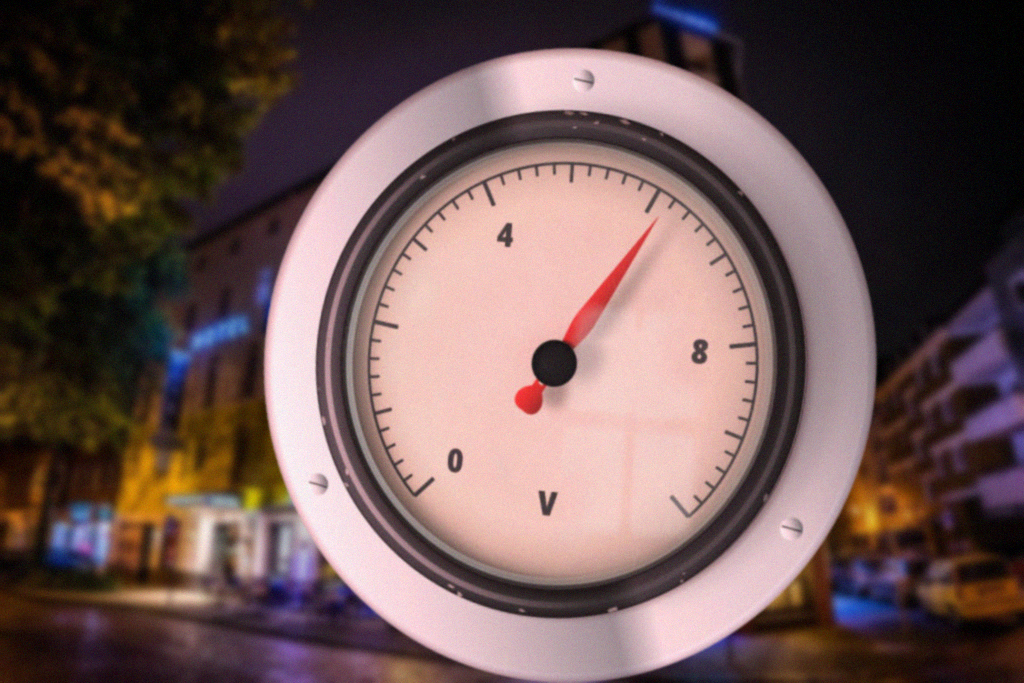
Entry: 6.2; V
